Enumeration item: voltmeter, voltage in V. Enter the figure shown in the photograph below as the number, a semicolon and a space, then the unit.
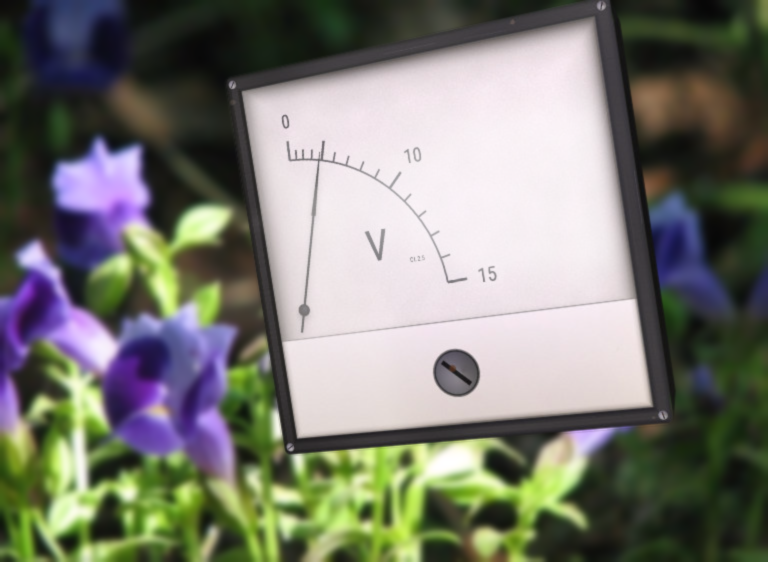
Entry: 5; V
